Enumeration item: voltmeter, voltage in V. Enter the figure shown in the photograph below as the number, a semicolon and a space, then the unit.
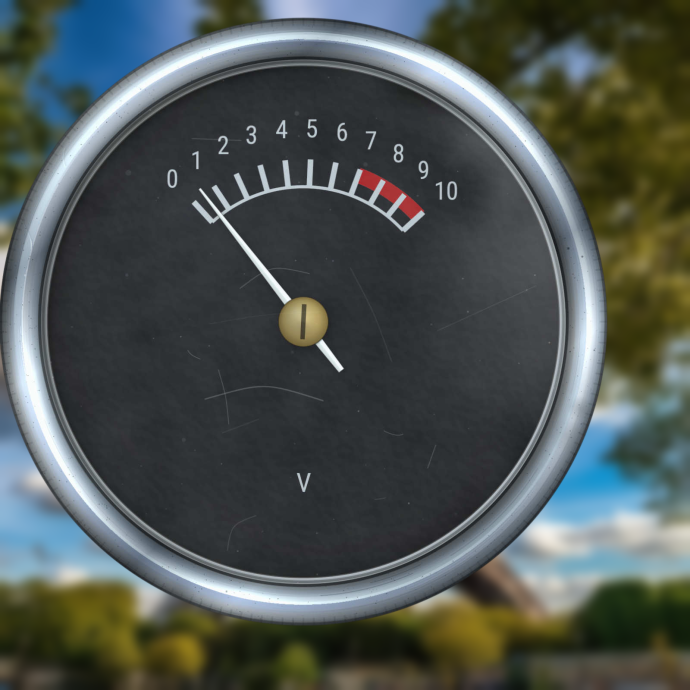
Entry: 0.5; V
